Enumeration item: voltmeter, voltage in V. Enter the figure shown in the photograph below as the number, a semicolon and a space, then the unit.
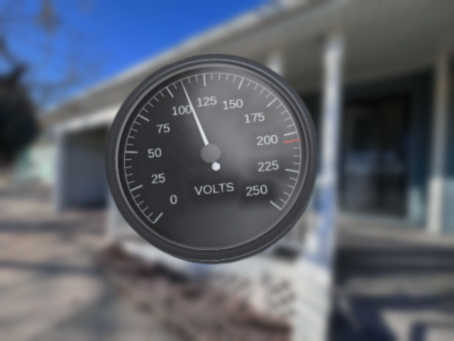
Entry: 110; V
